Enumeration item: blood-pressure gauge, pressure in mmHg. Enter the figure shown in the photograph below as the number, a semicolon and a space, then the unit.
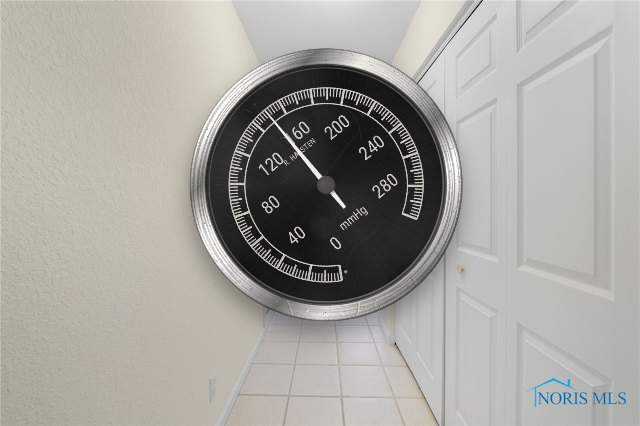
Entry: 150; mmHg
